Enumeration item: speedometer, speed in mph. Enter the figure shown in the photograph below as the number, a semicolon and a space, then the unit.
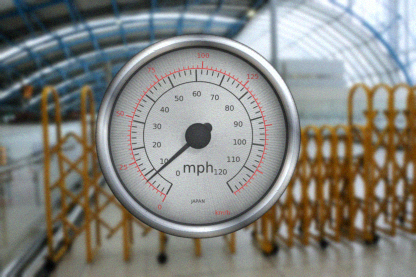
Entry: 8; mph
